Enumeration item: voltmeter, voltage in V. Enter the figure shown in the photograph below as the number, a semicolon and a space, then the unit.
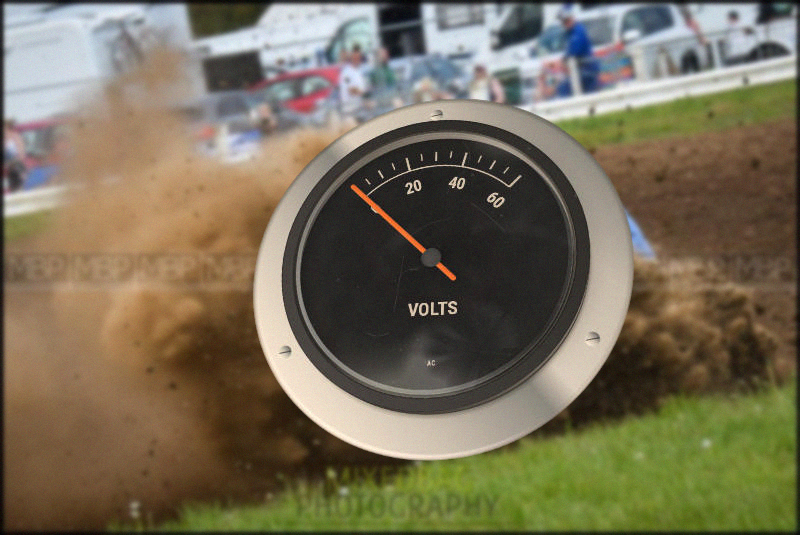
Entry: 0; V
